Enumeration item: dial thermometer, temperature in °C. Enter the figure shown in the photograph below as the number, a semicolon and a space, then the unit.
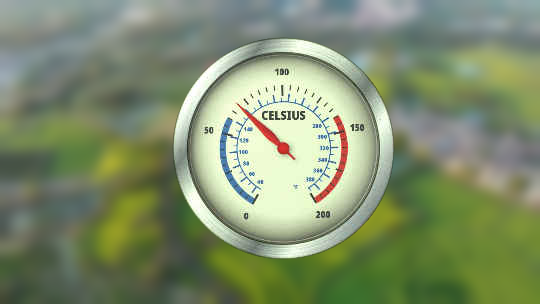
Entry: 70; °C
